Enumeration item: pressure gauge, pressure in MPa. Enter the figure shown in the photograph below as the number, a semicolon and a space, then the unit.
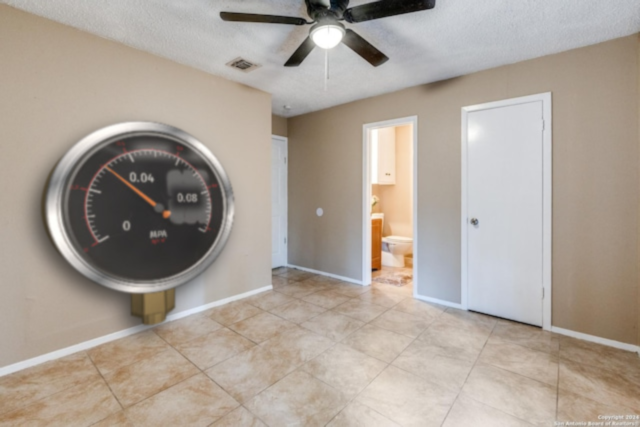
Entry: 0.03; MPa
